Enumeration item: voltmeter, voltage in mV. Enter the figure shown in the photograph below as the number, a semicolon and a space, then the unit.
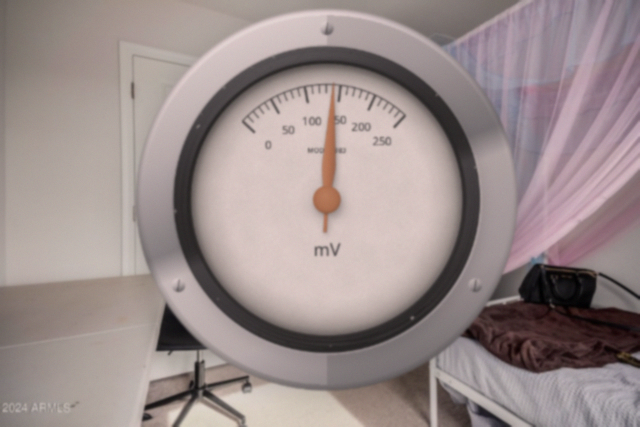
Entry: 140; mV
